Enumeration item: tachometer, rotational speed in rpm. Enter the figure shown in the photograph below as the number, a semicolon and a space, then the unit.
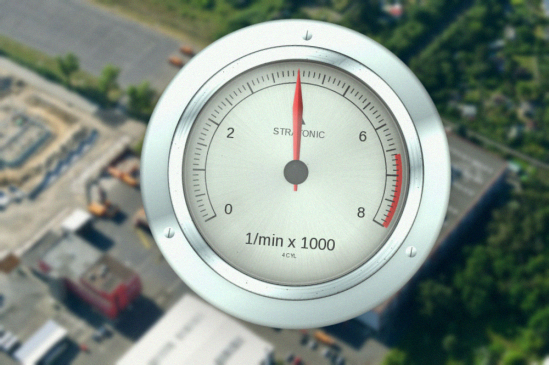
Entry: 4000; rpm
